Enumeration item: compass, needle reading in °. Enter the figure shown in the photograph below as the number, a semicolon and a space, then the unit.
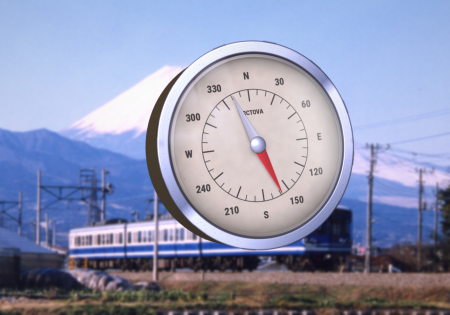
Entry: 160; °
